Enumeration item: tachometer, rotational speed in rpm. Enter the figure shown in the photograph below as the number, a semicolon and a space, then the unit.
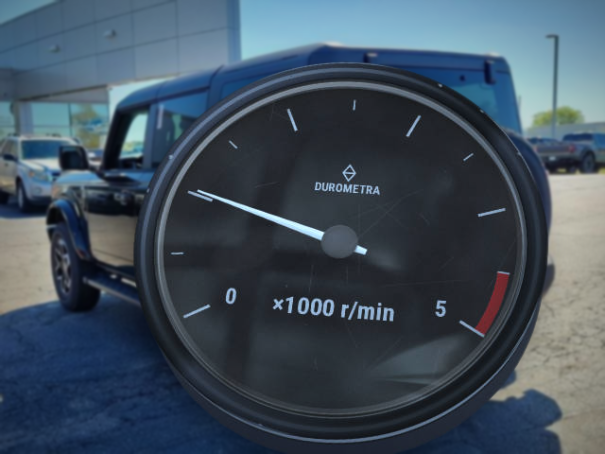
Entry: 1000; rpm
